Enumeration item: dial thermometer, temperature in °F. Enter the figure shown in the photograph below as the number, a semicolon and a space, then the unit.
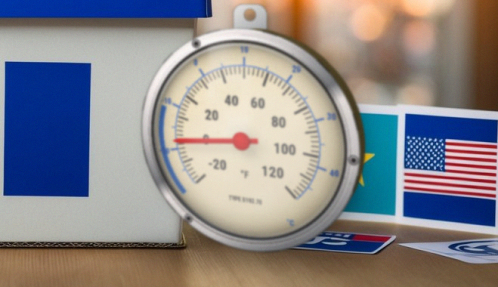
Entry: 0; °F
